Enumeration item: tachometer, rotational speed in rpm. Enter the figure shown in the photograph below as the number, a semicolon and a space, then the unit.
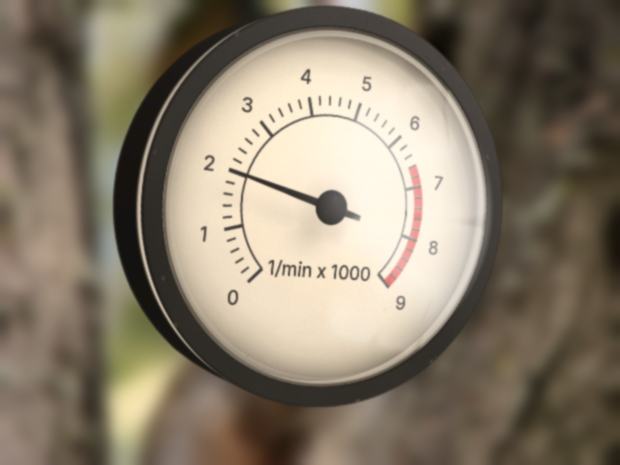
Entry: 2000; rpm
